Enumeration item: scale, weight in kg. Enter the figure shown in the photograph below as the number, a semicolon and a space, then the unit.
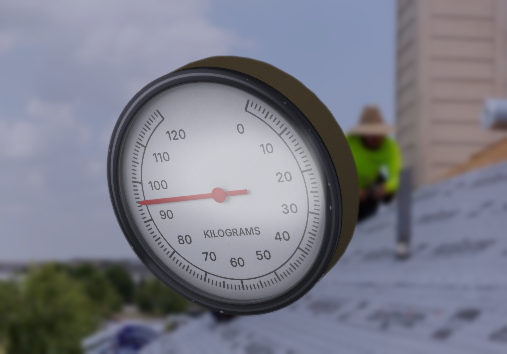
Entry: 95; kg
